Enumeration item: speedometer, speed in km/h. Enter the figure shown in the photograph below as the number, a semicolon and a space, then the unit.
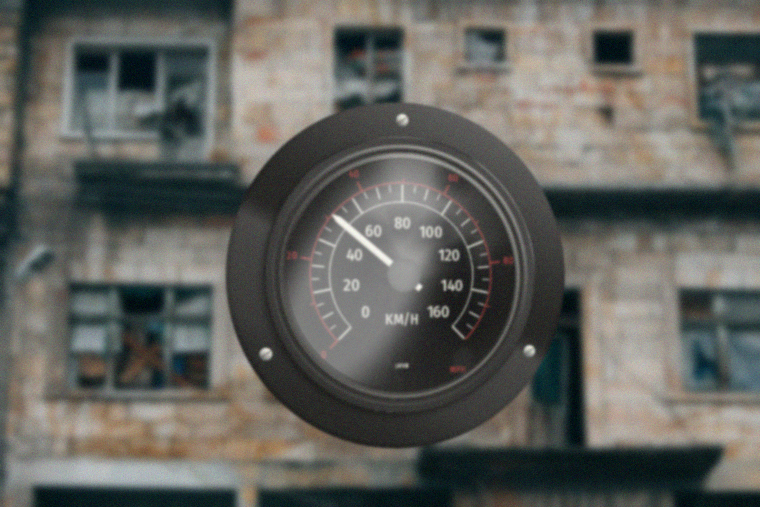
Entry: 50; km/h
